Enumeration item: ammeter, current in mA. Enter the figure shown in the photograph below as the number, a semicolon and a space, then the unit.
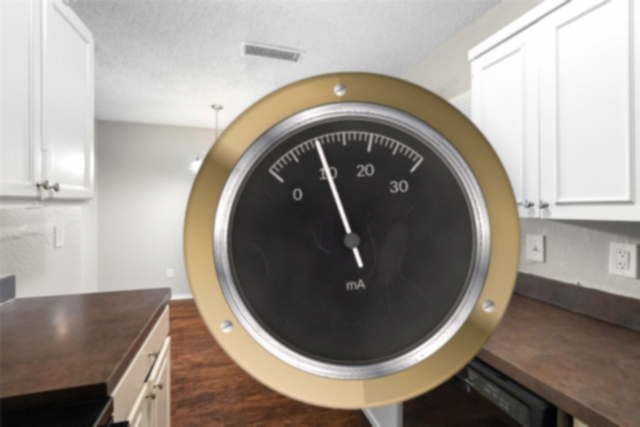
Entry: 10; mA
